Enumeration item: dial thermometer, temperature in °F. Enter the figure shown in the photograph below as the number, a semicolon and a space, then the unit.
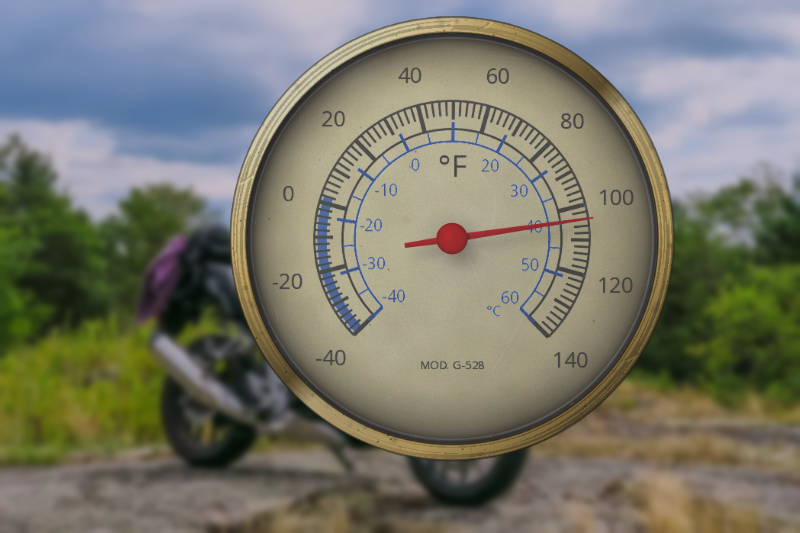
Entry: 104; °F
